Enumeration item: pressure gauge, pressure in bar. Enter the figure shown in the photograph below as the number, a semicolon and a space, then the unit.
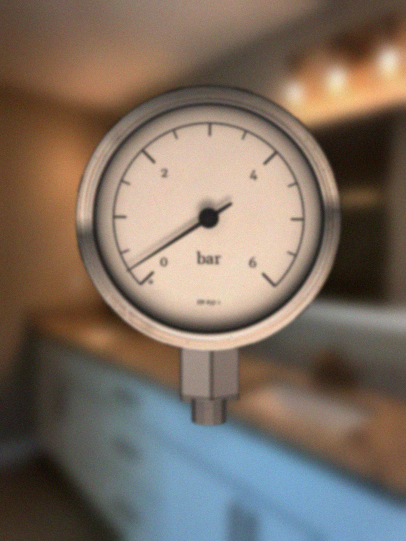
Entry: 0.25; bar
